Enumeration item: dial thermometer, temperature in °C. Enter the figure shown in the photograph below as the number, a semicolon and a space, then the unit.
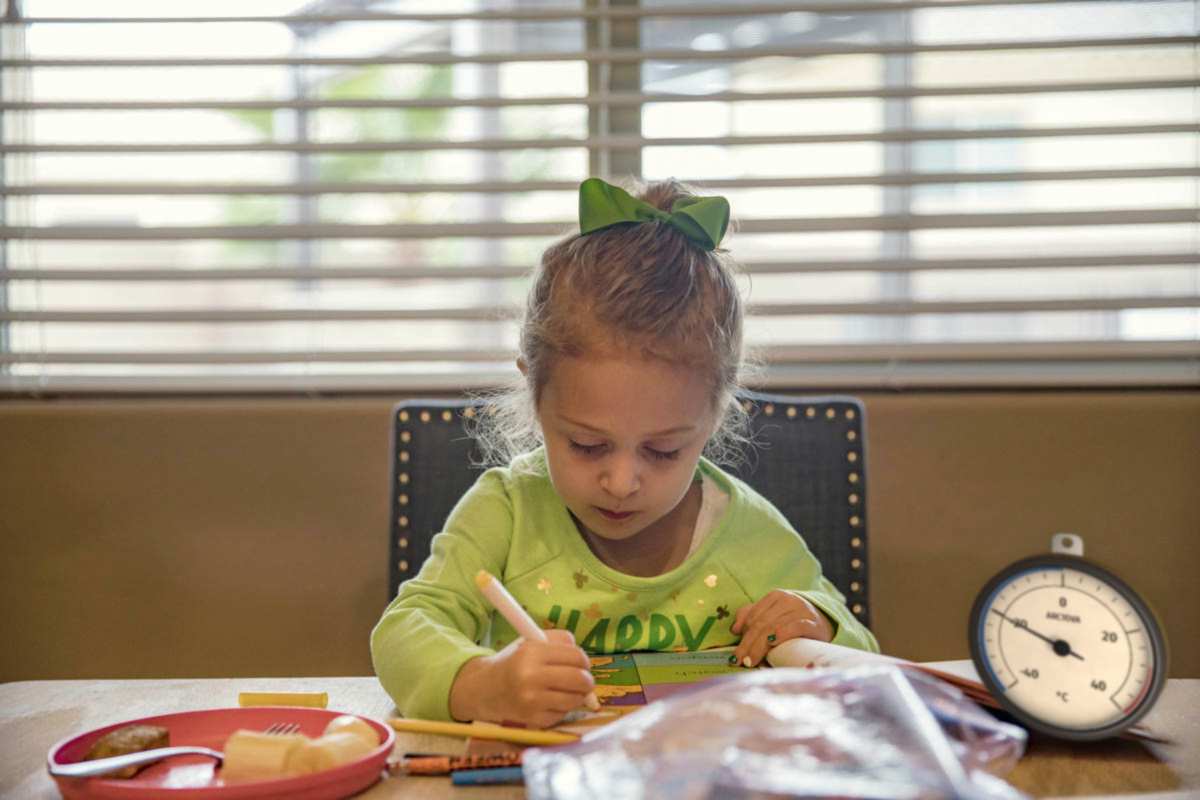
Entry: -20; °C
